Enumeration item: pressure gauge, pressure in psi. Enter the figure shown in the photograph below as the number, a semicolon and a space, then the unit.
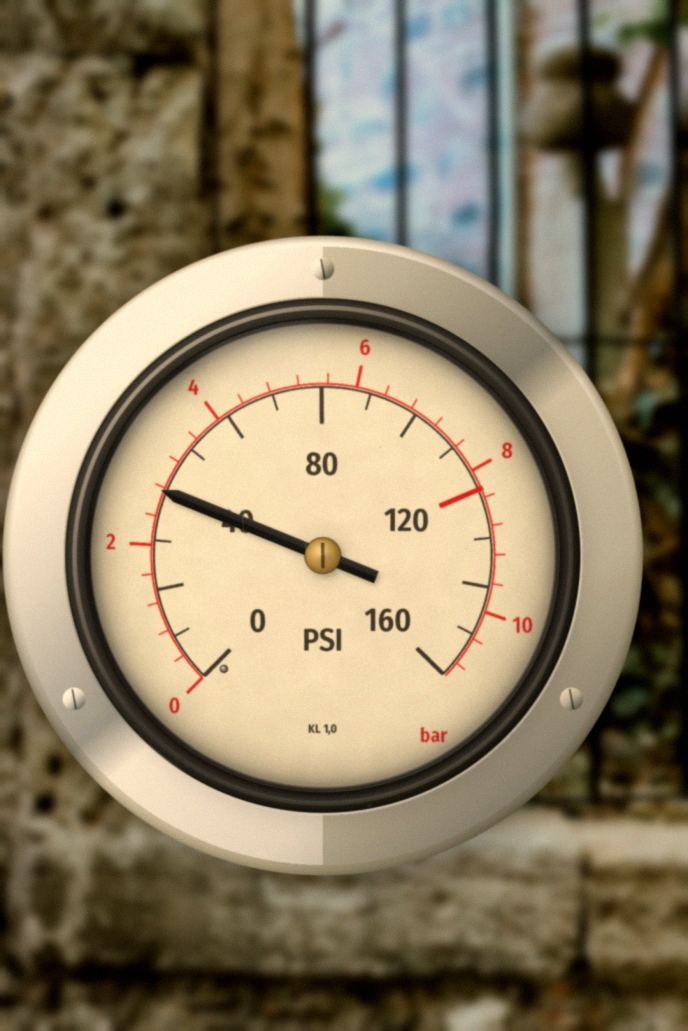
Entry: 40; psi
